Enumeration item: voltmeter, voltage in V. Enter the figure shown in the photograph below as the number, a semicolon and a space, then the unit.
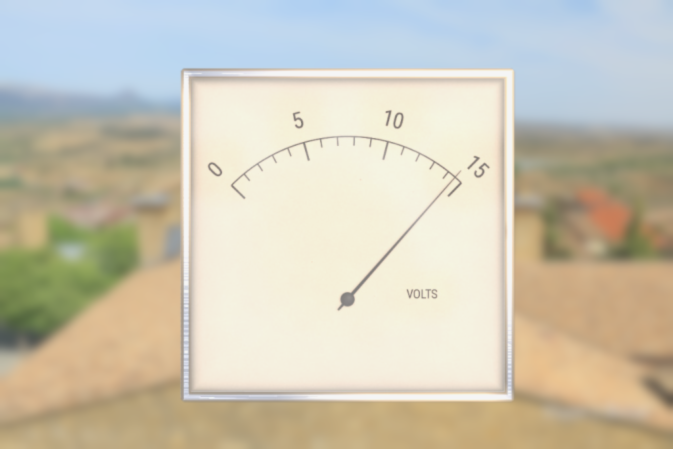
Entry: 14.5; V
